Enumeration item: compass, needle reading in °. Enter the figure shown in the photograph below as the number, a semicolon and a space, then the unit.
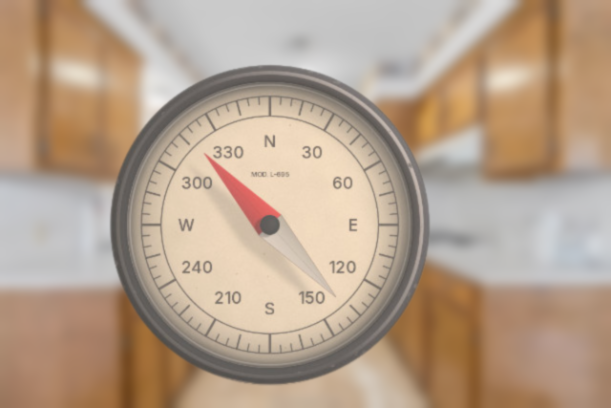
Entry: 317.5; °
